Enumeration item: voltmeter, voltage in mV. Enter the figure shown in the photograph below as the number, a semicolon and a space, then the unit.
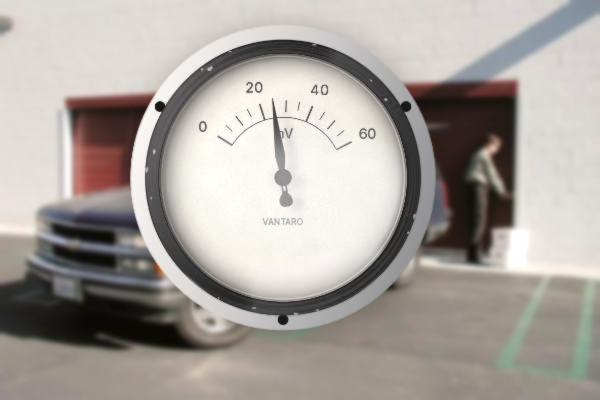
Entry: 25; mV
